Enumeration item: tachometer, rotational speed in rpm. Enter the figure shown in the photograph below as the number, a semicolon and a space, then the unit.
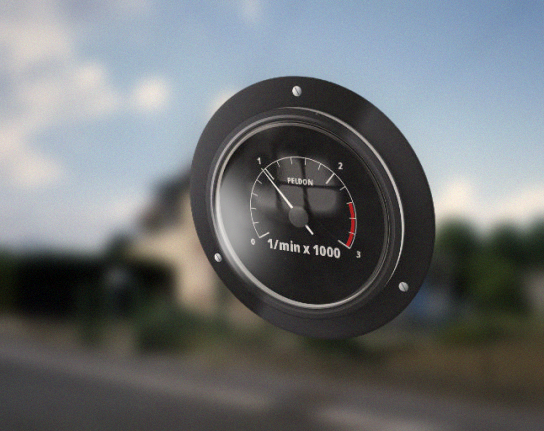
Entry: 1000; rpm
